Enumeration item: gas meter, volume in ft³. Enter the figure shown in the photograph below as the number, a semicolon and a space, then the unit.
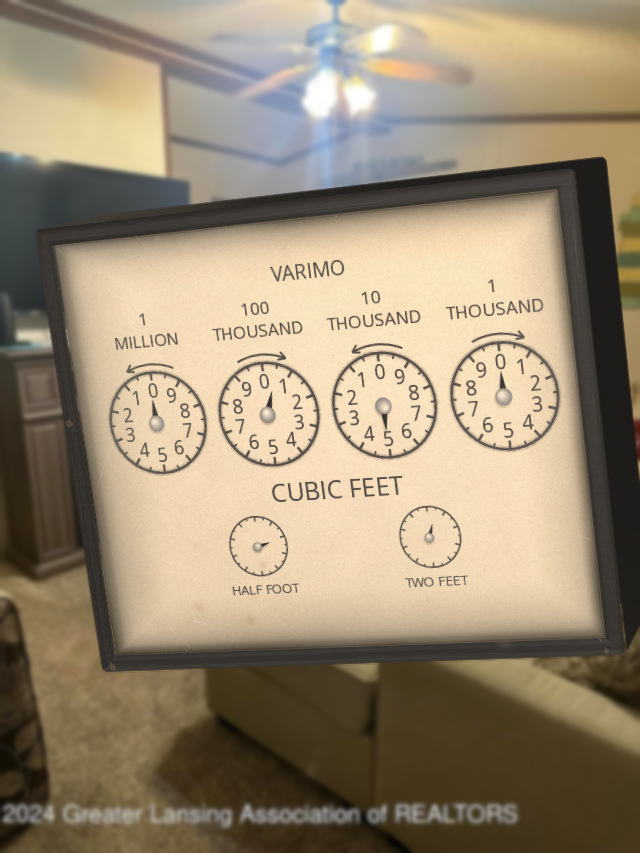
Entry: 5000; ft³
